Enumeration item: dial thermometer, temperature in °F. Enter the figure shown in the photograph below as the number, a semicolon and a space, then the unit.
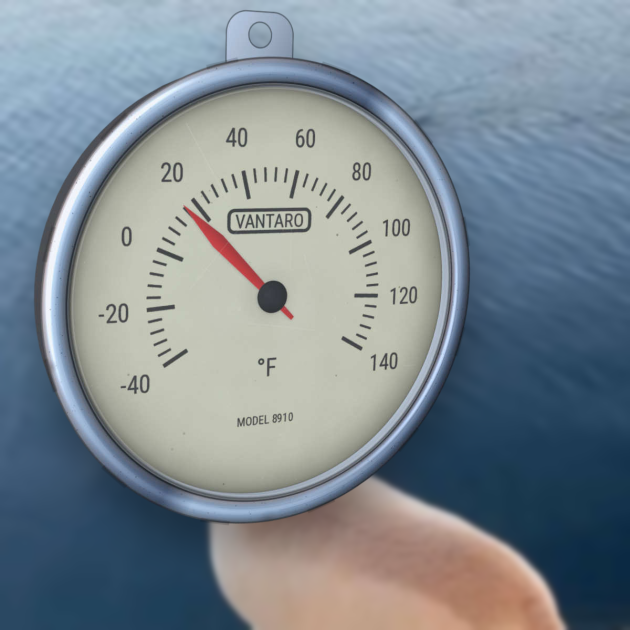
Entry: 16; °F
